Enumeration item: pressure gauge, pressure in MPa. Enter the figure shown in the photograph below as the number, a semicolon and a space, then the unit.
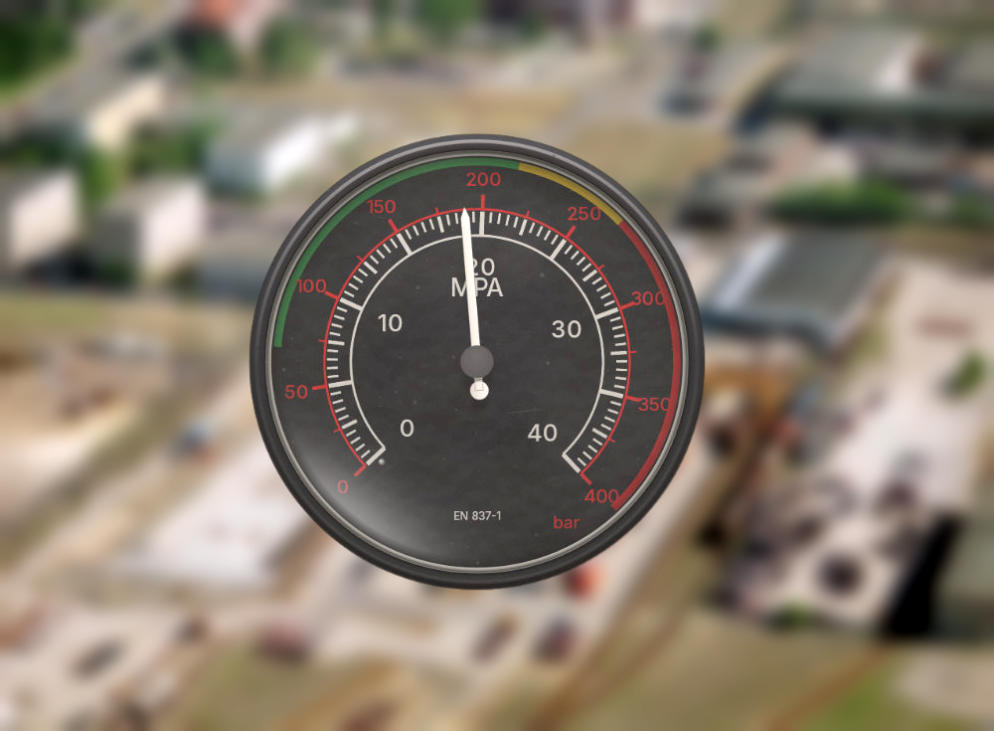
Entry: 19; MPa
